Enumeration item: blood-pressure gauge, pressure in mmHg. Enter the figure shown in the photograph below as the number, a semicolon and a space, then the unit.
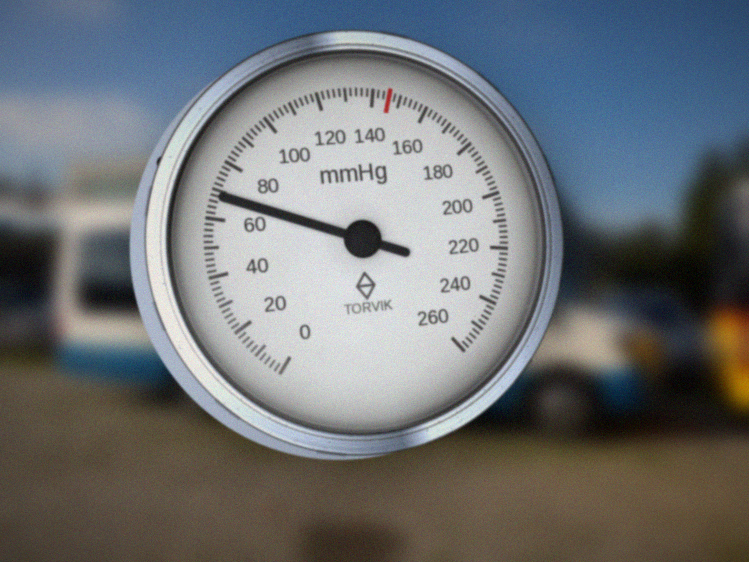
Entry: 68; mmHg
